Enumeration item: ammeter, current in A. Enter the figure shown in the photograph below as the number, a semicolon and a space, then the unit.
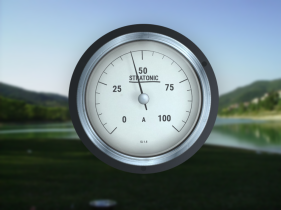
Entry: 45; A
